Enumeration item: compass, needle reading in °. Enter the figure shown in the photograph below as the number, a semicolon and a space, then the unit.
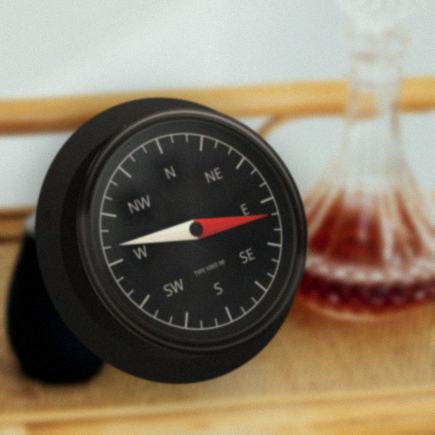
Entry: 100; °
